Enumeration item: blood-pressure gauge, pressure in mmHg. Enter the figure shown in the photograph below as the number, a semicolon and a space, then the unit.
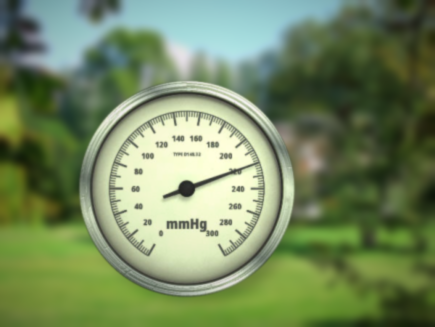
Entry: 220; mmHg
